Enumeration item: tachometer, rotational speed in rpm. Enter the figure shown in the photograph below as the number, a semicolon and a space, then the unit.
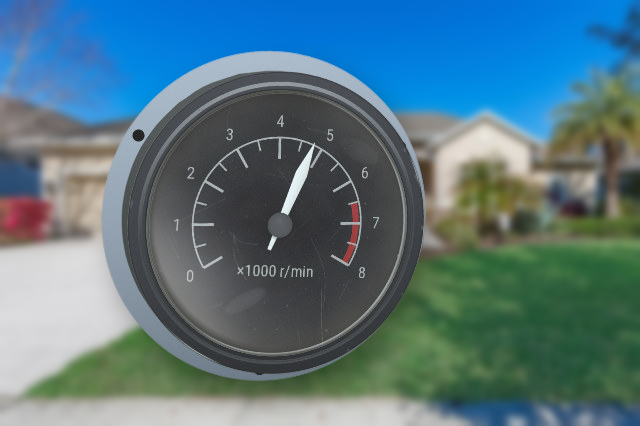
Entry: 4750; rpm
